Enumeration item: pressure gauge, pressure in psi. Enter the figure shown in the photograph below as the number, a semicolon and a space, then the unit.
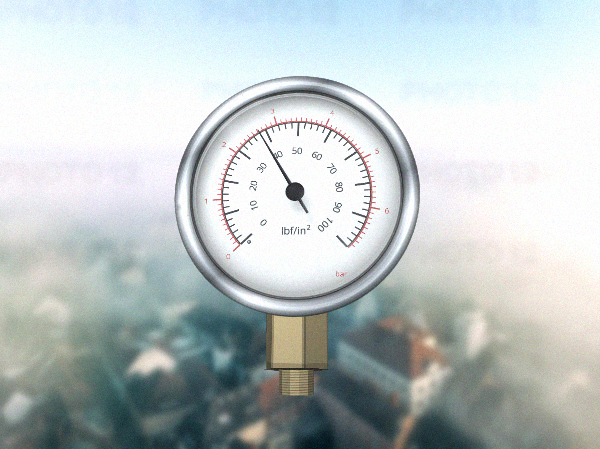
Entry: 38; psi
